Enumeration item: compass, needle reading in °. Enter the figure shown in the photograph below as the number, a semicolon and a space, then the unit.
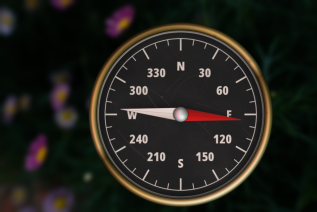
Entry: 95; °
